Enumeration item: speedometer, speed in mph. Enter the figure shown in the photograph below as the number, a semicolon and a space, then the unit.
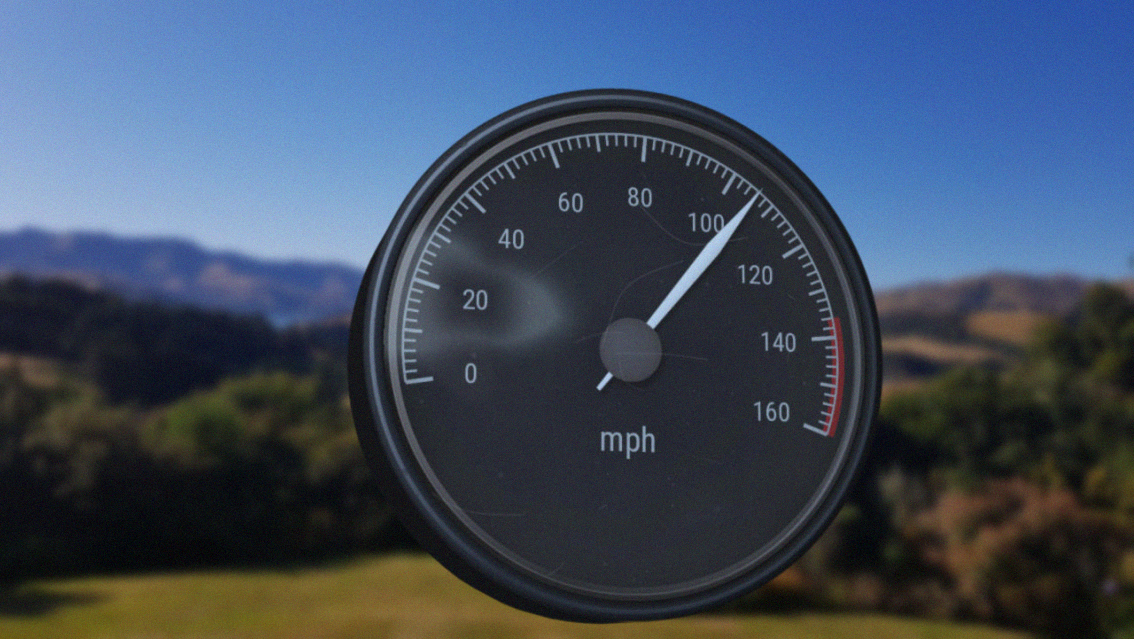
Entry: 106; mph
